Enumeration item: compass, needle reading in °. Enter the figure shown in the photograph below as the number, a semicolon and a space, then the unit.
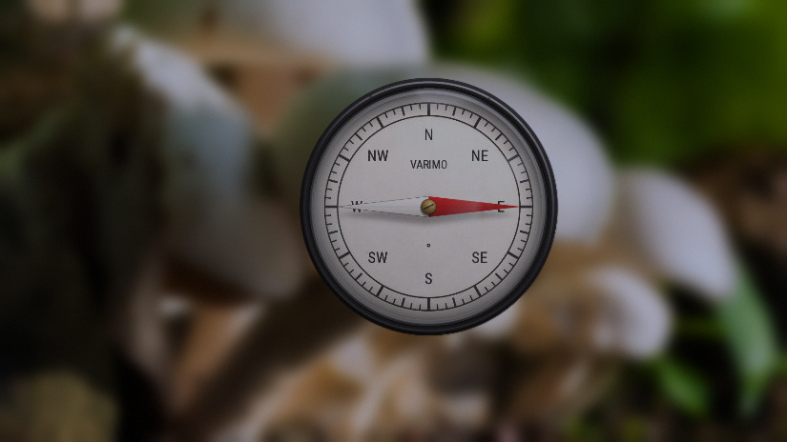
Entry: 90; °
